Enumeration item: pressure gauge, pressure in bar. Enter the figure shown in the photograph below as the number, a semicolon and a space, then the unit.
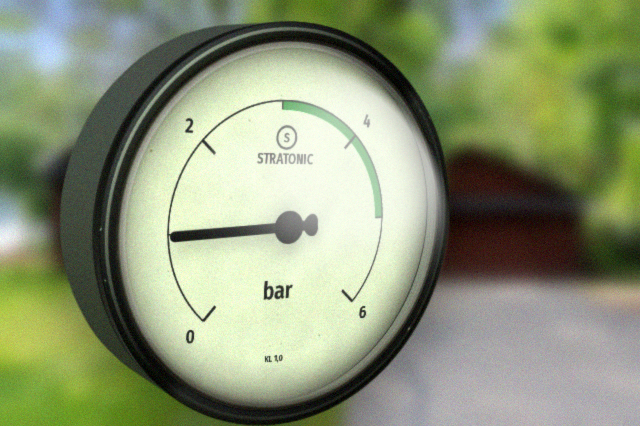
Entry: 1; bar
